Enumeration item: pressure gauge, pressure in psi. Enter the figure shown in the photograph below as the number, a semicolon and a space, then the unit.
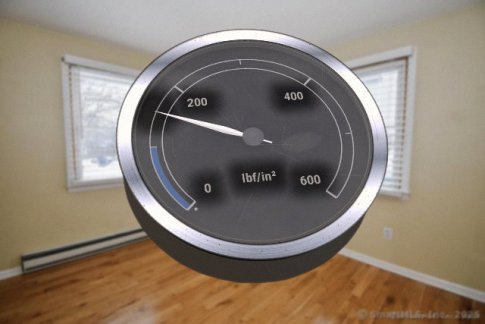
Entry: 150; psi
